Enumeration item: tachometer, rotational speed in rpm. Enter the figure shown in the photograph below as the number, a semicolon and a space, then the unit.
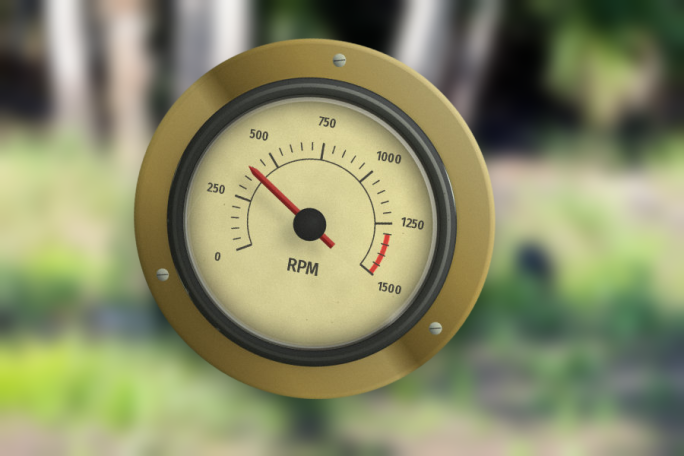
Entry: 400; rpm
